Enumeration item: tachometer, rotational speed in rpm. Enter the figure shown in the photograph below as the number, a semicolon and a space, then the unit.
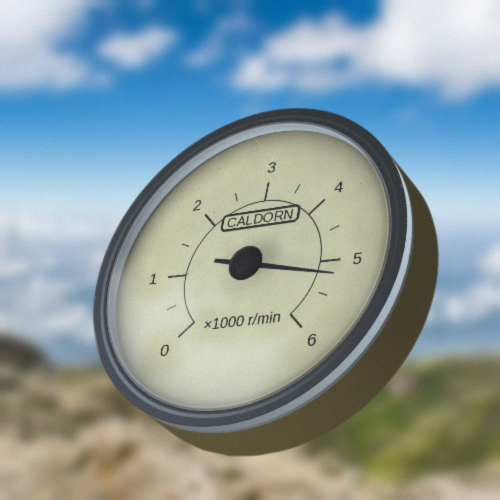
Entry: 5250; rpm
